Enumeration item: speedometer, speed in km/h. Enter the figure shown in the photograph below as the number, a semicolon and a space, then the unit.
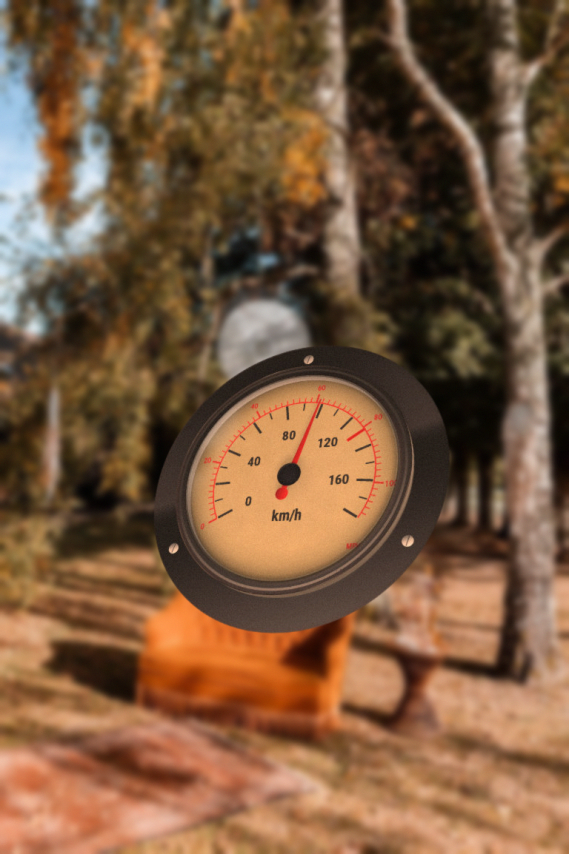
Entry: 100; km/h
